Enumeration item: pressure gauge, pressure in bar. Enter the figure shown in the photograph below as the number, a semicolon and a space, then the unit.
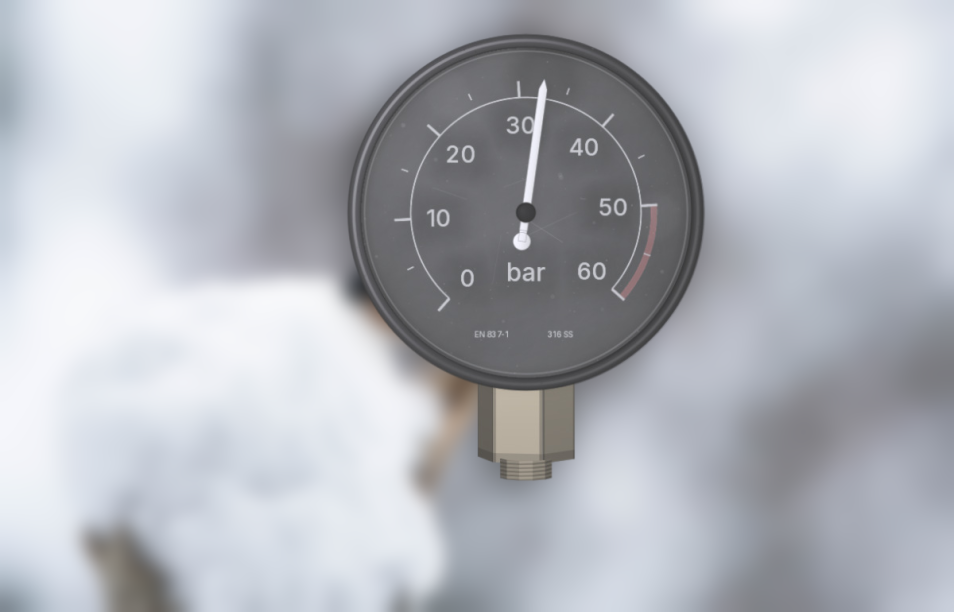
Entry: 32.5; bar
